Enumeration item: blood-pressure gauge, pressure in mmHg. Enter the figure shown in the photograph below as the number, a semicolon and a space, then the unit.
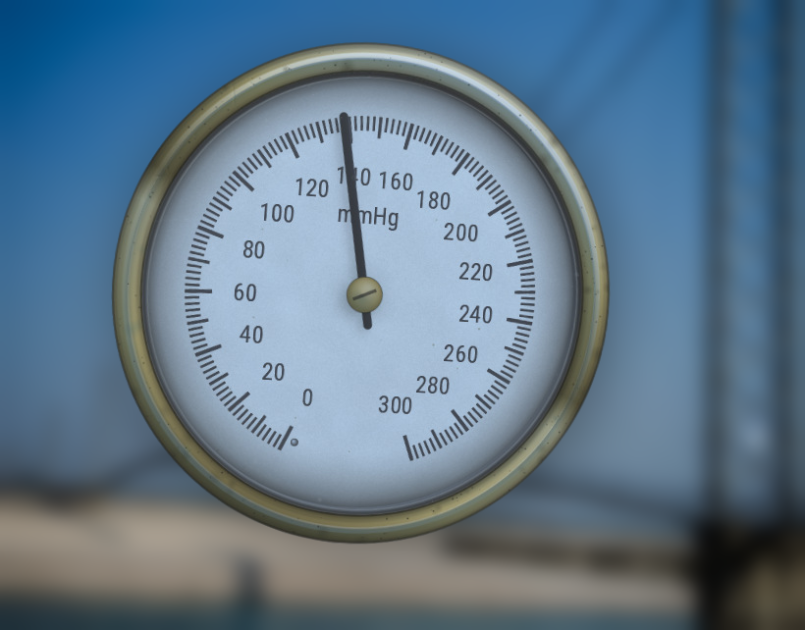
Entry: 138; mmHg
